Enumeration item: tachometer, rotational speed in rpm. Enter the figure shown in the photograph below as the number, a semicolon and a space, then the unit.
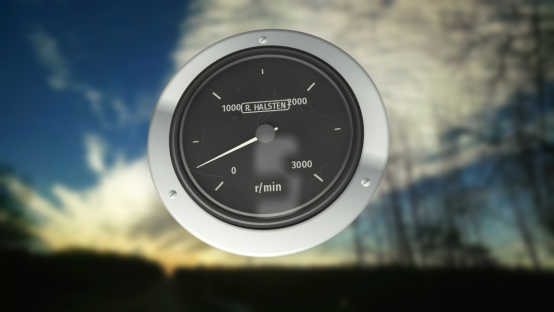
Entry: 250; rpm
